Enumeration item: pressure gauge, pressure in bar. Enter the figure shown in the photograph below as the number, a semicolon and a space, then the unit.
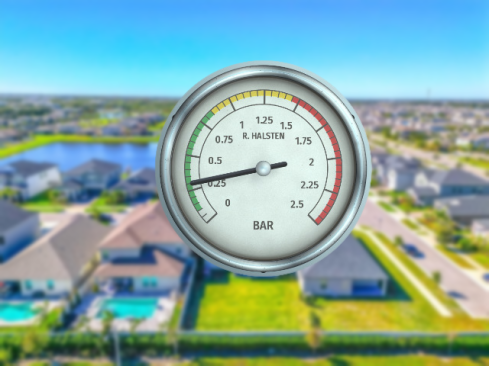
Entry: 0.3; bar
